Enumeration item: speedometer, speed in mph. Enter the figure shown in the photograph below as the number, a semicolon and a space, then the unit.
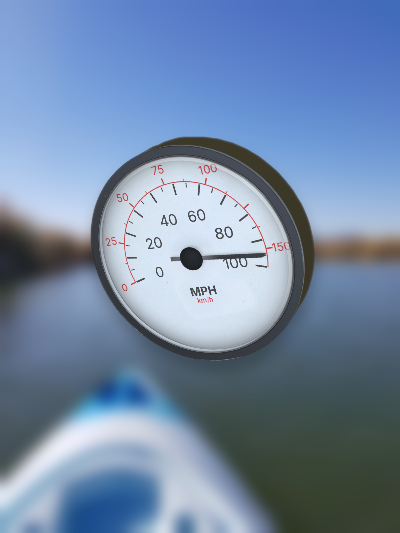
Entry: 95; mph
